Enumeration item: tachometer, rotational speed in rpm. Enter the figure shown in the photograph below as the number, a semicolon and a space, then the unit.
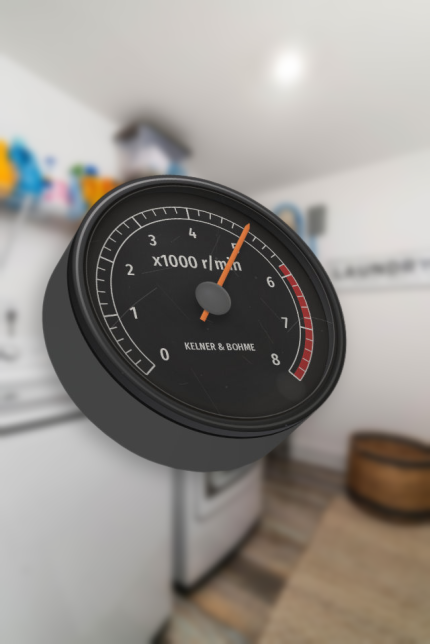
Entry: 5000; rpm
